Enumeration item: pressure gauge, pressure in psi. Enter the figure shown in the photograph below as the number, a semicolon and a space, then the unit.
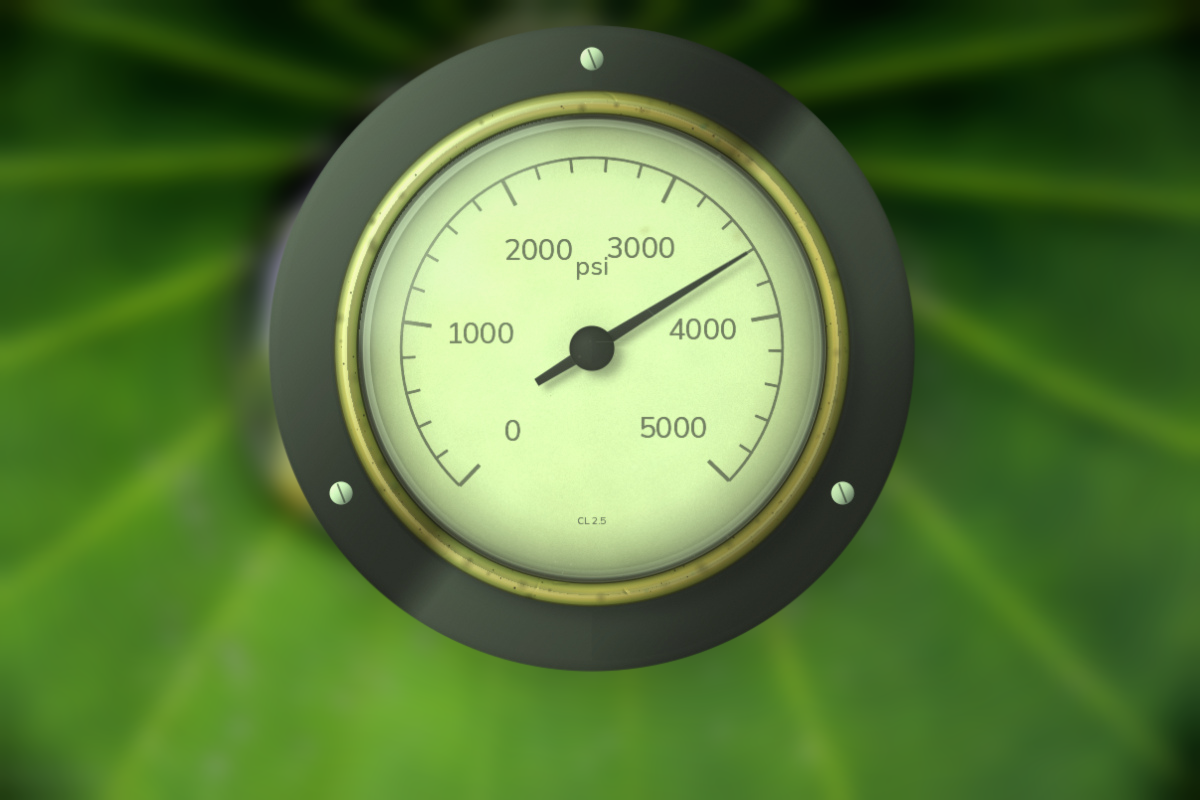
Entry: 3600; psi
